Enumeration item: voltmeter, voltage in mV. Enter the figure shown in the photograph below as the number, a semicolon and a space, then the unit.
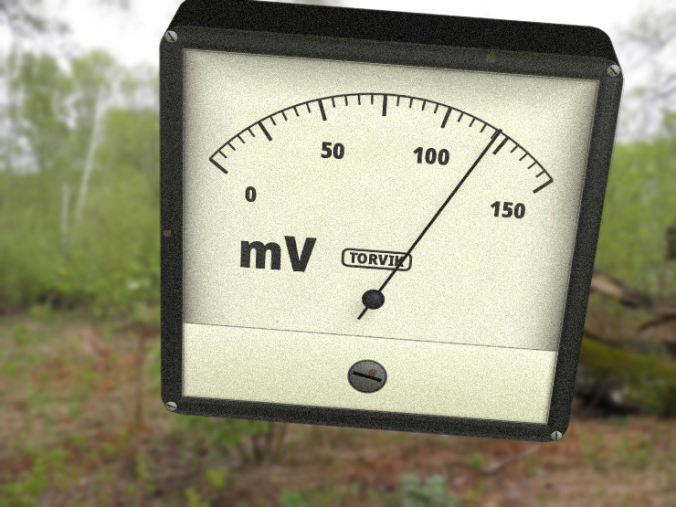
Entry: 120; mV
